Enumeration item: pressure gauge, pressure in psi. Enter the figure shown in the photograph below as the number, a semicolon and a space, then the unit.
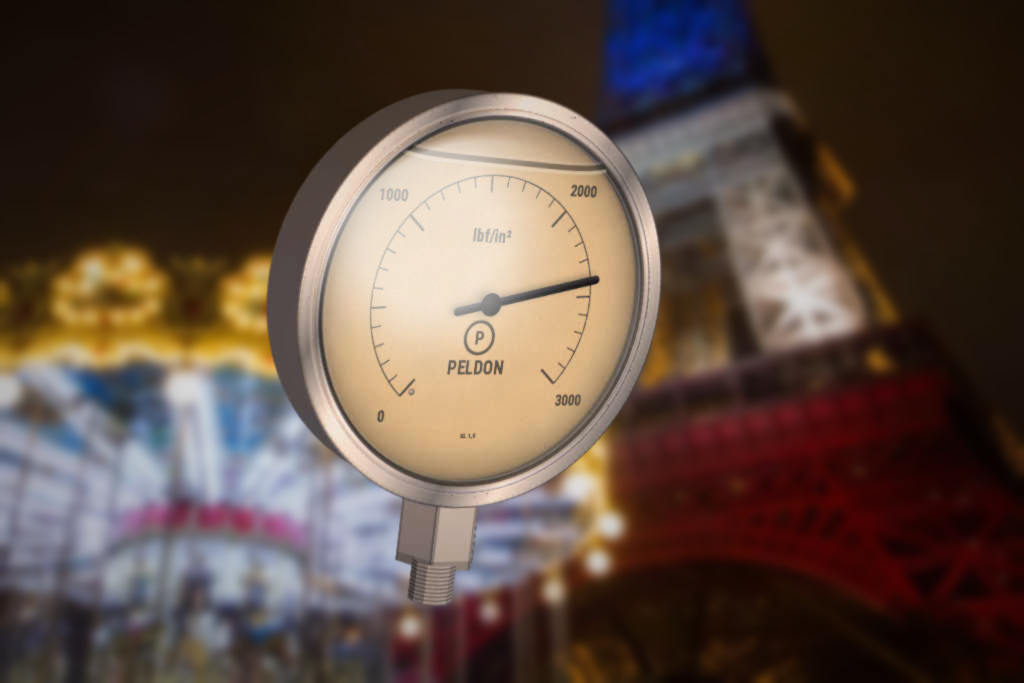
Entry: 2400; psi
